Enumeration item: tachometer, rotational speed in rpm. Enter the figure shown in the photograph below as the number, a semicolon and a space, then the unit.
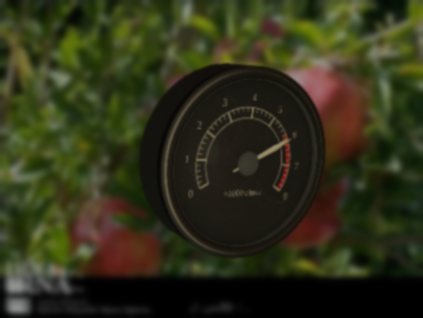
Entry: 6000; rpm
